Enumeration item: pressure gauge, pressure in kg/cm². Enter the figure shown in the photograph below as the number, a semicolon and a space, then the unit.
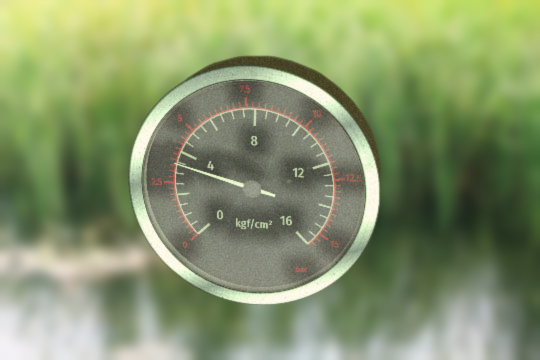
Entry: 3.5; kg/cm²
